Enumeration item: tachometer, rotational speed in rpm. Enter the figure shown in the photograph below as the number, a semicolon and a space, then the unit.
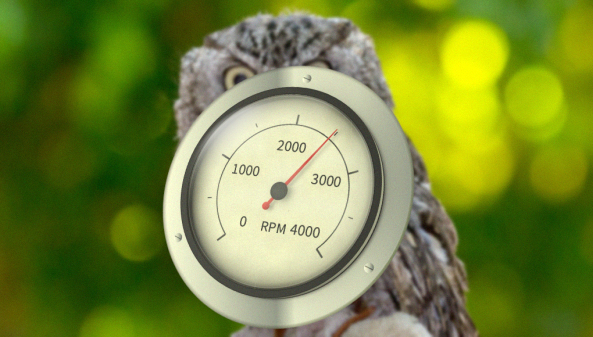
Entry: 2500; rpm
